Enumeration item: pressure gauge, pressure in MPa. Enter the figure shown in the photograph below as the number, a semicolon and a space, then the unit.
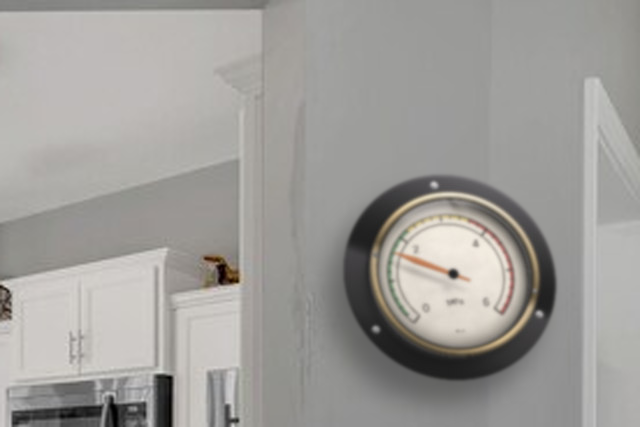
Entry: 1.6; MPa
